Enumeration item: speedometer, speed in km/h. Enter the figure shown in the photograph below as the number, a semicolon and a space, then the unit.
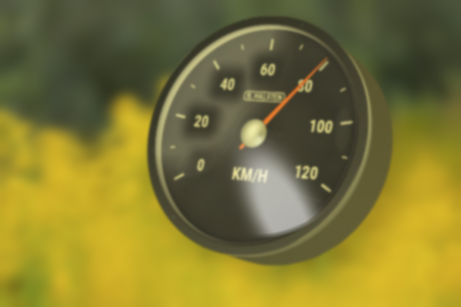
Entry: 80; km/h
